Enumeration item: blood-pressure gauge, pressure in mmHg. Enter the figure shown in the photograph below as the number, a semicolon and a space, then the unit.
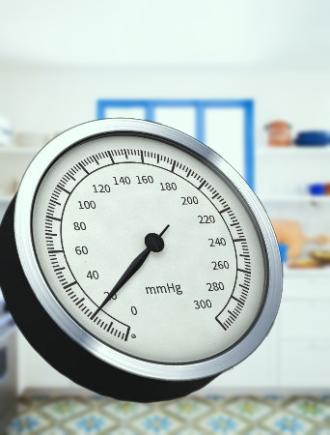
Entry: 20; mmHg
